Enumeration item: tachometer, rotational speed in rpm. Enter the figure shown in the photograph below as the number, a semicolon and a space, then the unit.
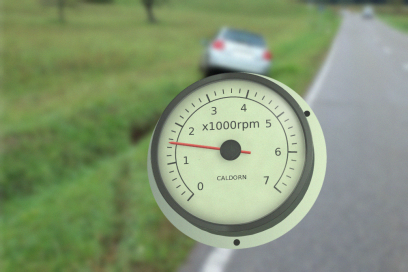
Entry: 1500; rpm
